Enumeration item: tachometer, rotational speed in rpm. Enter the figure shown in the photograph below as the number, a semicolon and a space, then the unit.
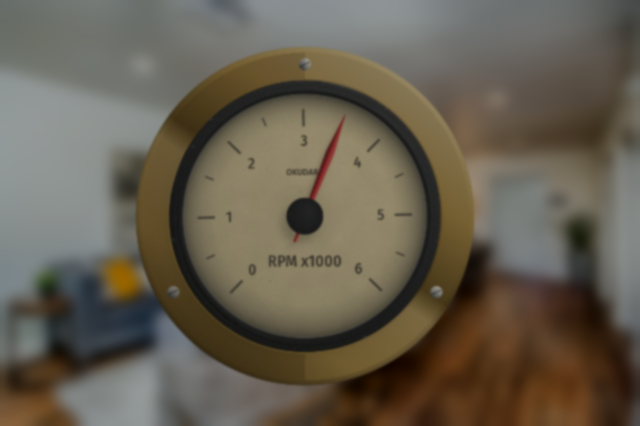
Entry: 3500; rpm
